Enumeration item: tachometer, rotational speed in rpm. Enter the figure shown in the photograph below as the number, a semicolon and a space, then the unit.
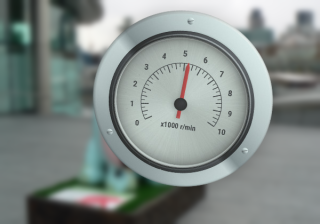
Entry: 5250; rpm
